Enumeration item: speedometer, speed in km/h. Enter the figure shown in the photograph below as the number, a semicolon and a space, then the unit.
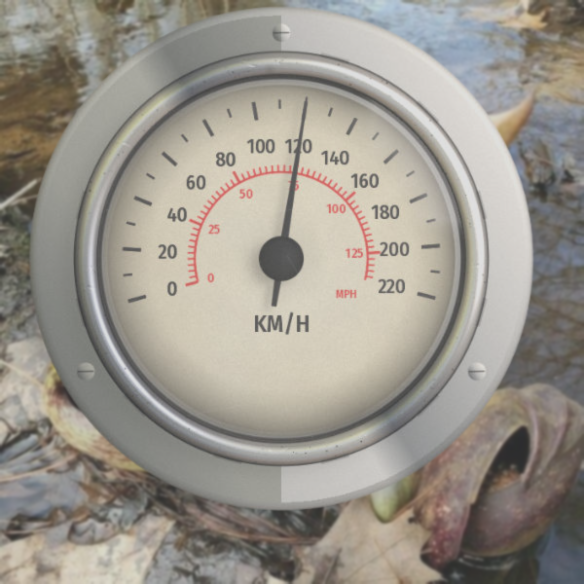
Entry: 120; km/h
